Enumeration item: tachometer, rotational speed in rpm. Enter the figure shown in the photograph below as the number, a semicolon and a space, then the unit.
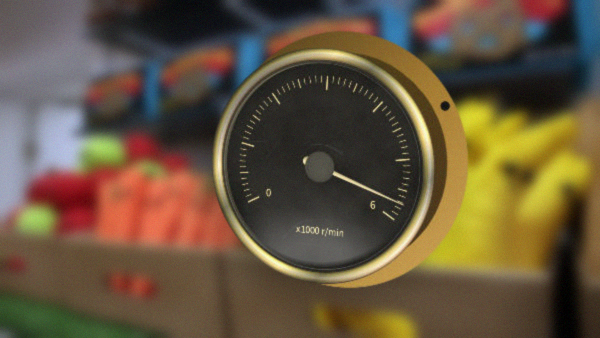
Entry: 5700; rpm
